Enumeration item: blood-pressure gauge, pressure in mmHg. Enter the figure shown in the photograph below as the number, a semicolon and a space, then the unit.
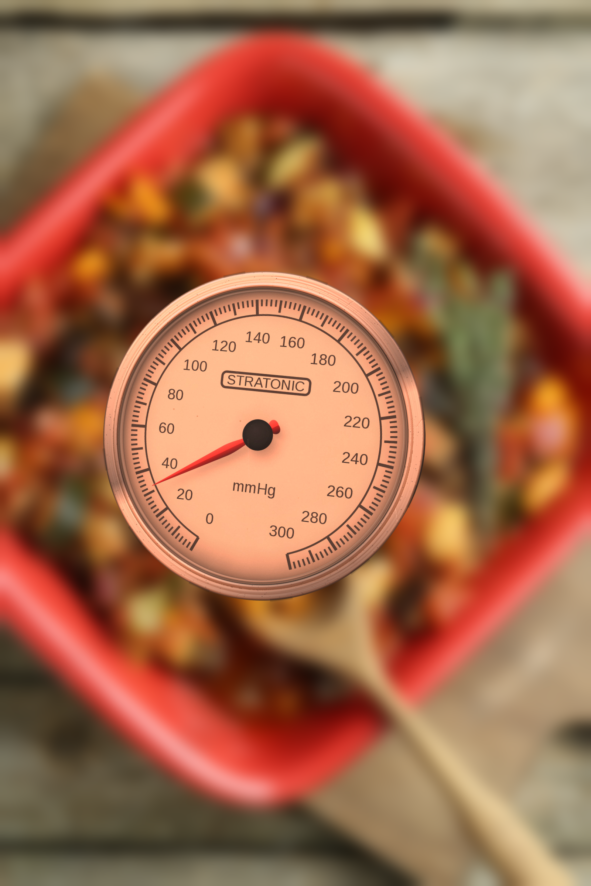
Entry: 32; mmHg
